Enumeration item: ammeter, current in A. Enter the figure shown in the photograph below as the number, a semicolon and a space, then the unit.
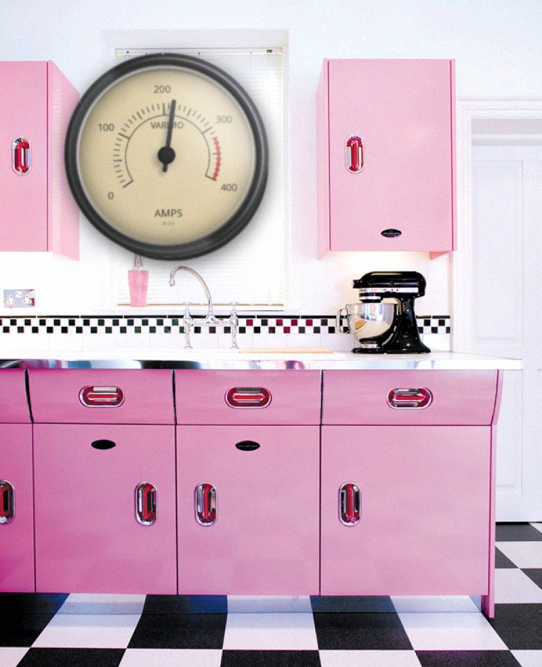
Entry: 220; A
